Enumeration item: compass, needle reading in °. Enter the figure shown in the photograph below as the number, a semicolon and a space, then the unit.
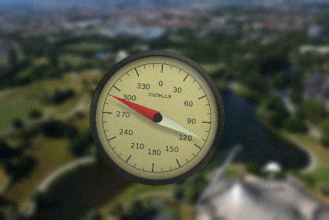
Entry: 290; °
